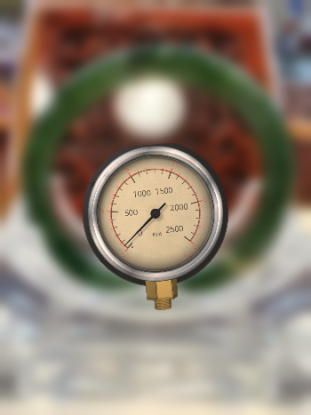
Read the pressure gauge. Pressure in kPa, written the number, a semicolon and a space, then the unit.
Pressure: 50; kPa
